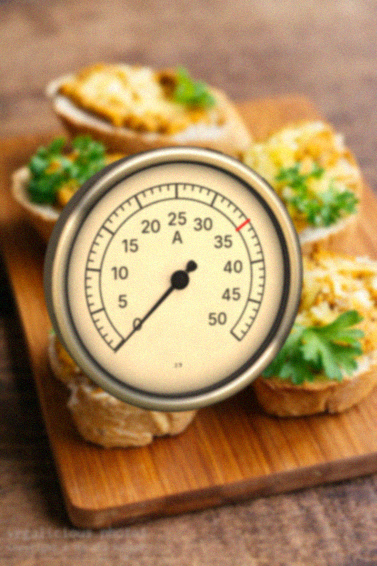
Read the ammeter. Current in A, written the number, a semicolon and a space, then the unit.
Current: 0; A
